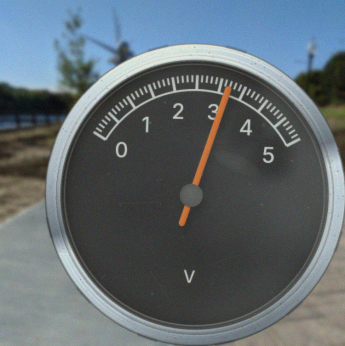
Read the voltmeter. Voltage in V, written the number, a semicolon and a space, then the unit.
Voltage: 3.2; V
